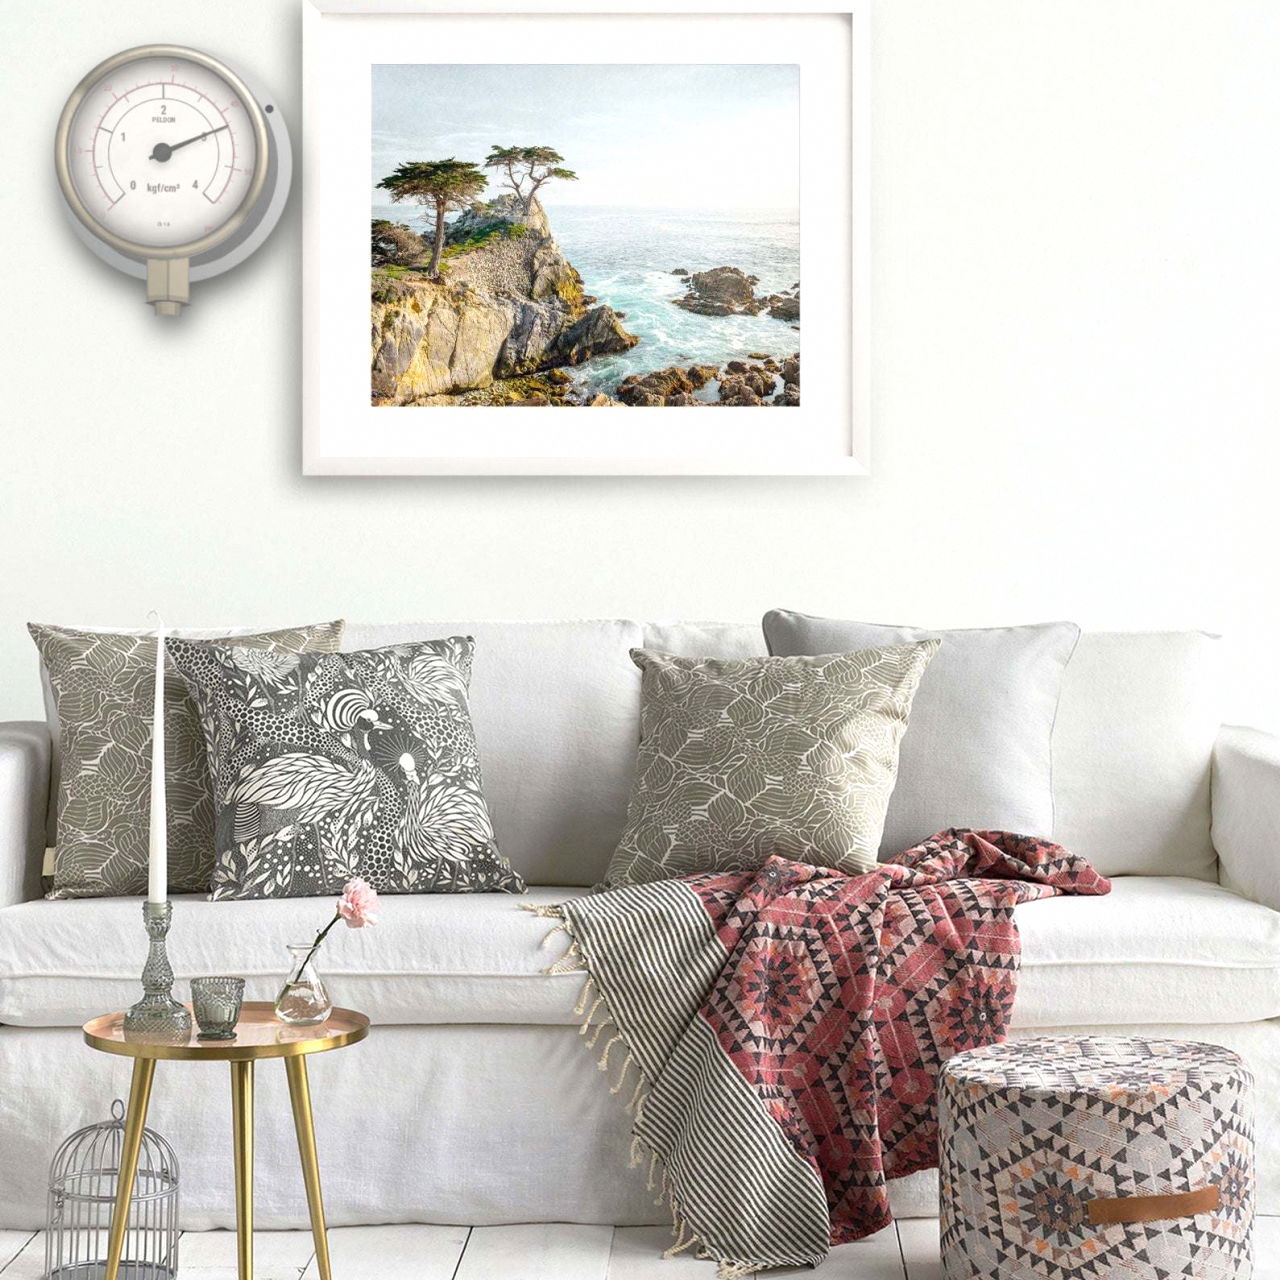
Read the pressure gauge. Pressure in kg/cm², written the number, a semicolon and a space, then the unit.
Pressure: 3; kg/cm²
